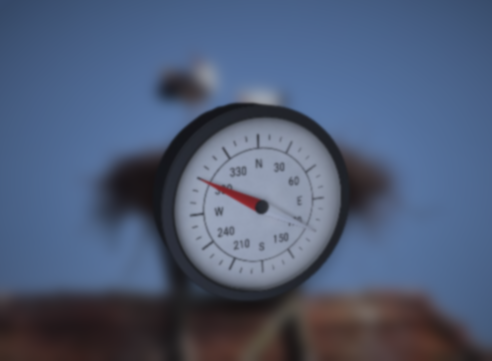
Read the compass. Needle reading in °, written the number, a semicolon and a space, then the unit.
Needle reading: 300; °
